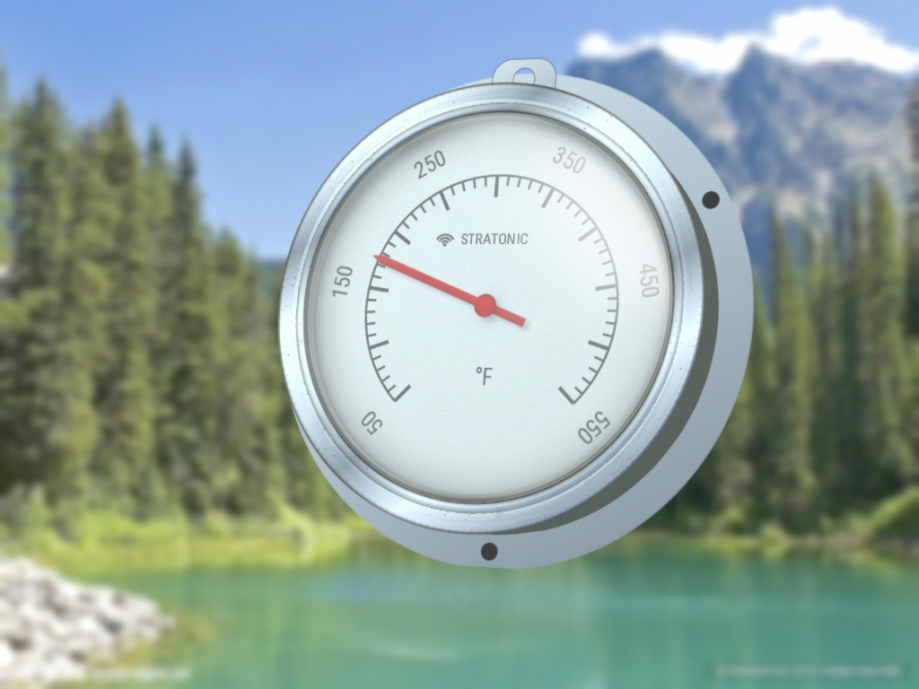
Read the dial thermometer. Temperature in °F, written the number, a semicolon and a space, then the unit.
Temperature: 175; °F
